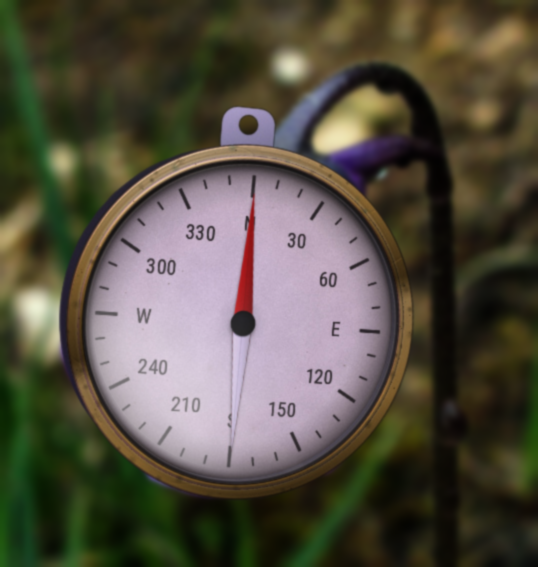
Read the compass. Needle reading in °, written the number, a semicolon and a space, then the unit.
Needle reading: 0; °
